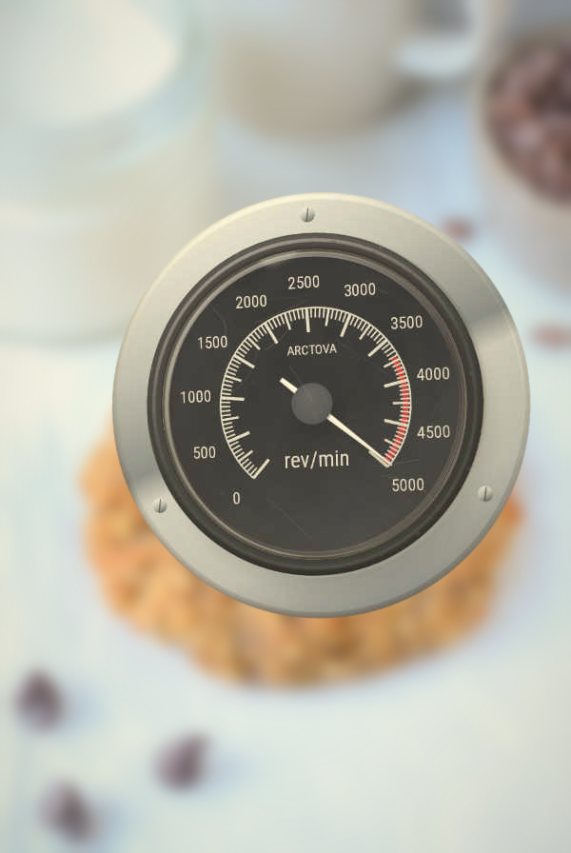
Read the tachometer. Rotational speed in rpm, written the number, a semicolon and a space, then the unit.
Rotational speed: 4950; rpm
